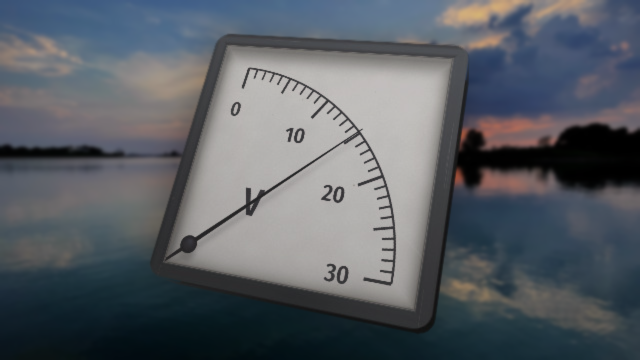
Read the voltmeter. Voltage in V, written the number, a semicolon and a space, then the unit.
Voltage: 15; V
